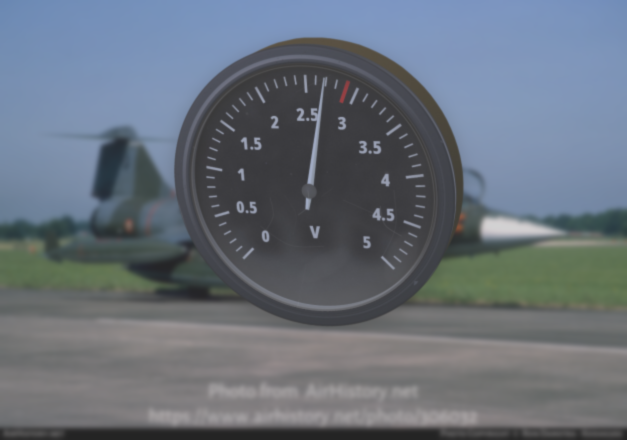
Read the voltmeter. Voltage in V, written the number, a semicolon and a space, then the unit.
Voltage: 2.7; V
